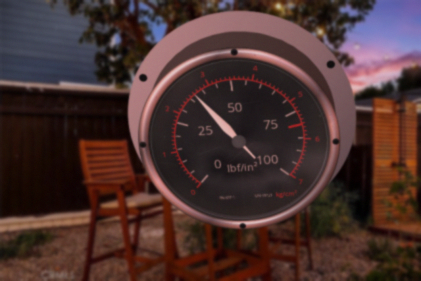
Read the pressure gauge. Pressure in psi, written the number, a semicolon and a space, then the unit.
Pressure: 37.5; psi
